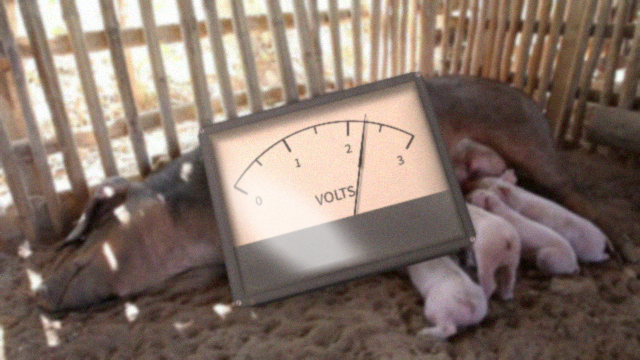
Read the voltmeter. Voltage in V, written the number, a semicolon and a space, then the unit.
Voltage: 2.25; V
